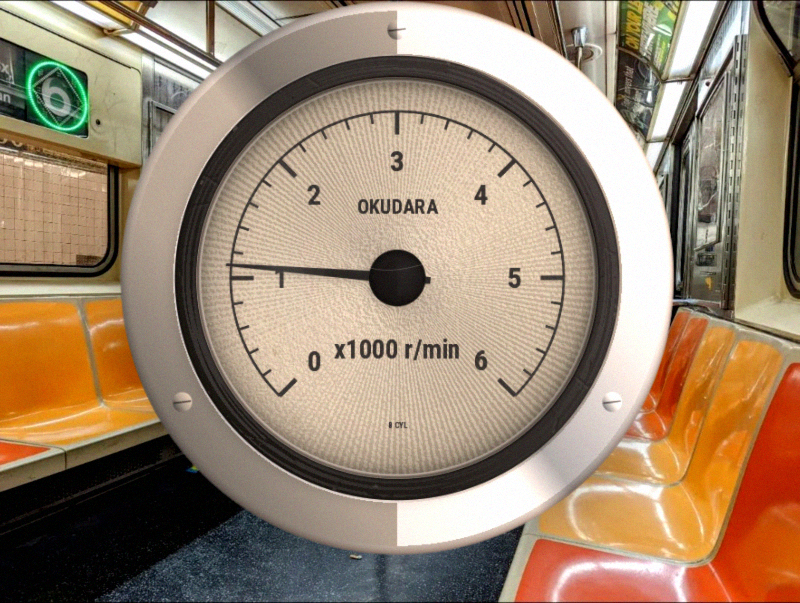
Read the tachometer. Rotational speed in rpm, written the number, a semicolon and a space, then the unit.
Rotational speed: 1100; rpm
